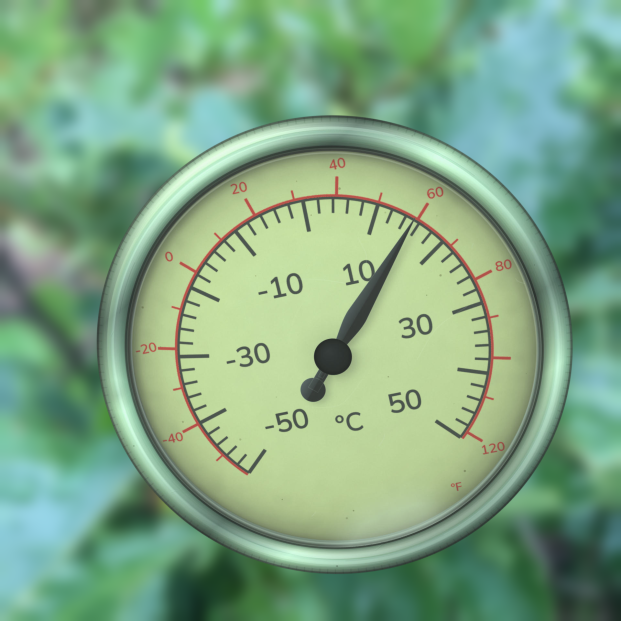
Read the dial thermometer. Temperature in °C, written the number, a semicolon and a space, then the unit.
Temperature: 15; °C
